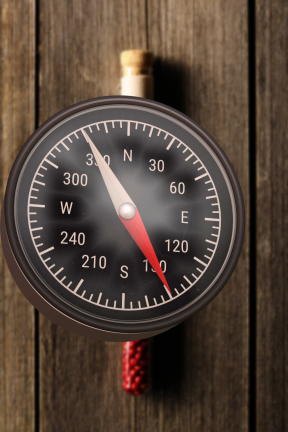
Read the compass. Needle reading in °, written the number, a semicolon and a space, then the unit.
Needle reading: 150; °
